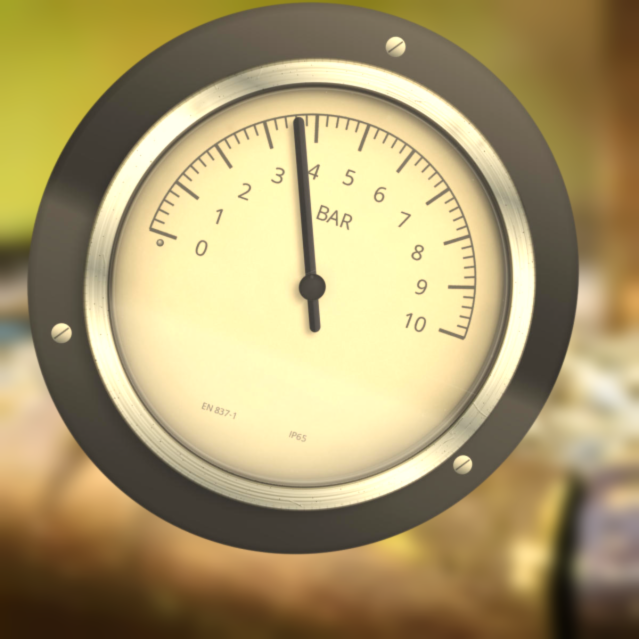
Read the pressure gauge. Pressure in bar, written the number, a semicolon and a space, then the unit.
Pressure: 3.6; bar
